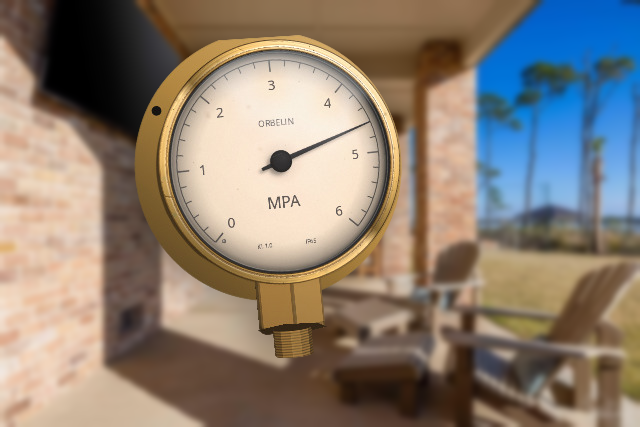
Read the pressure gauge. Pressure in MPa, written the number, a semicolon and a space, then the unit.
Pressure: 4.6; MPa
